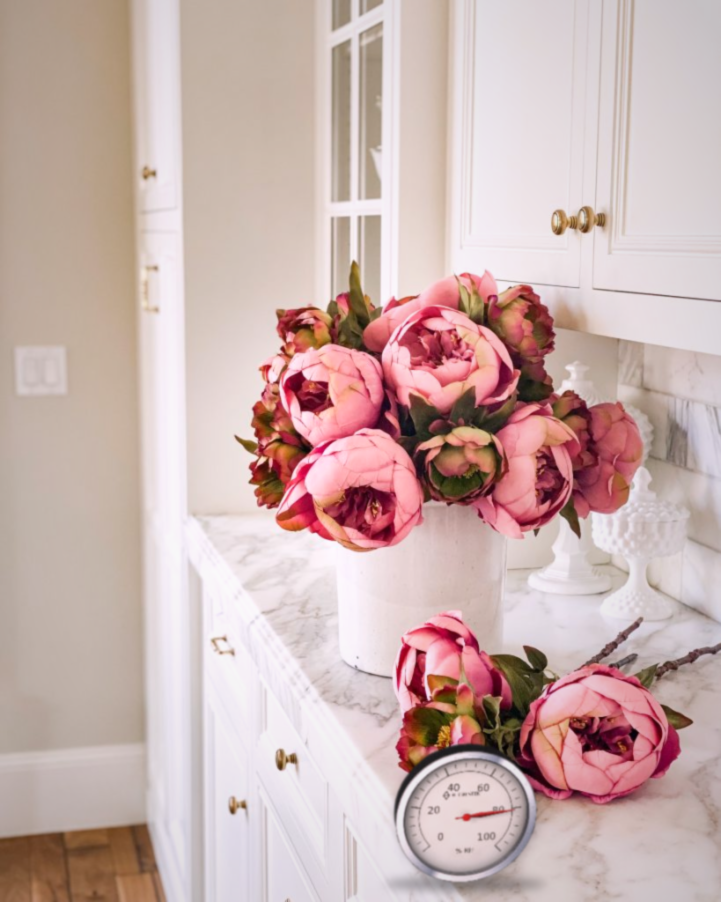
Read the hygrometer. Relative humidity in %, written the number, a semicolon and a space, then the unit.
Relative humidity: 80; %
